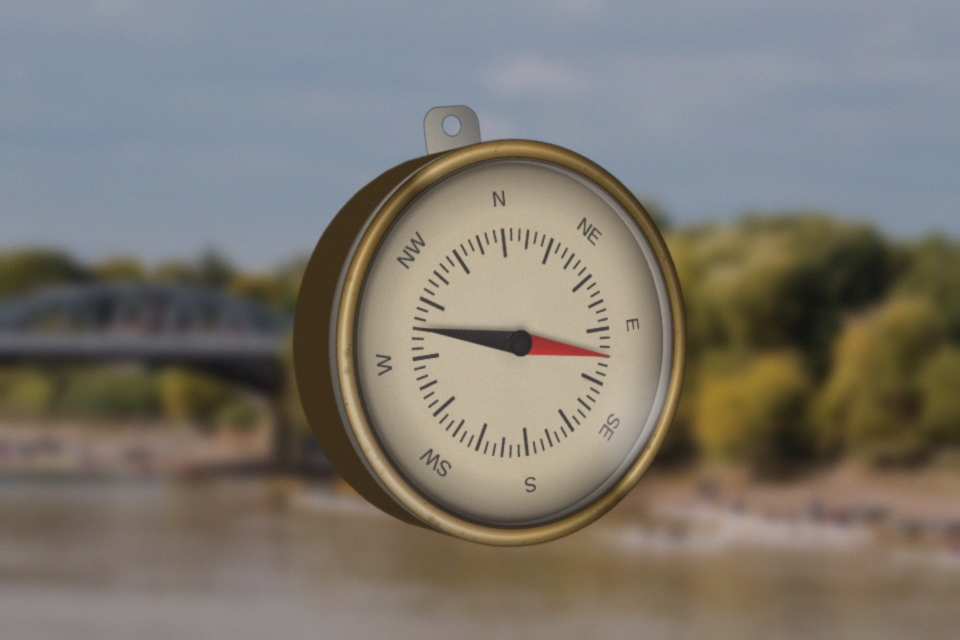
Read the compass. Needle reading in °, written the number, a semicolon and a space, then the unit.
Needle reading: 105; °
